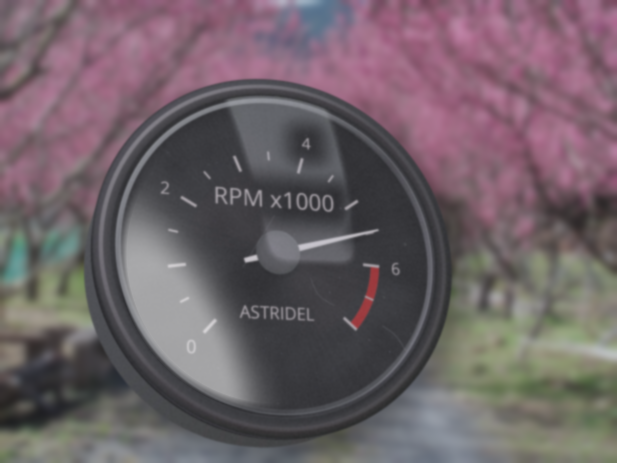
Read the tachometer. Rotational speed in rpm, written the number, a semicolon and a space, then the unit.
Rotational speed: 5500; rpm
